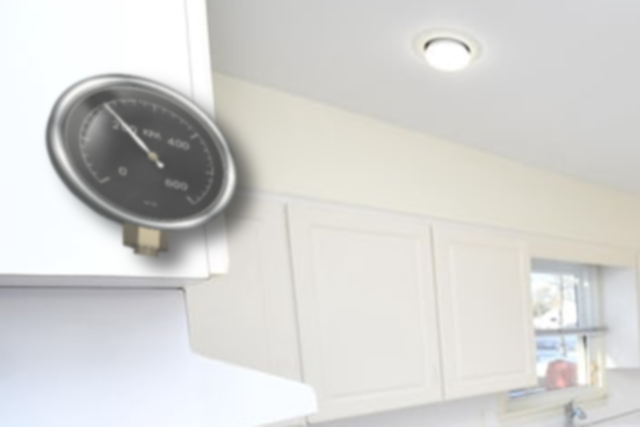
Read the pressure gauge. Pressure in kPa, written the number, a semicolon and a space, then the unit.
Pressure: 200; kPa
